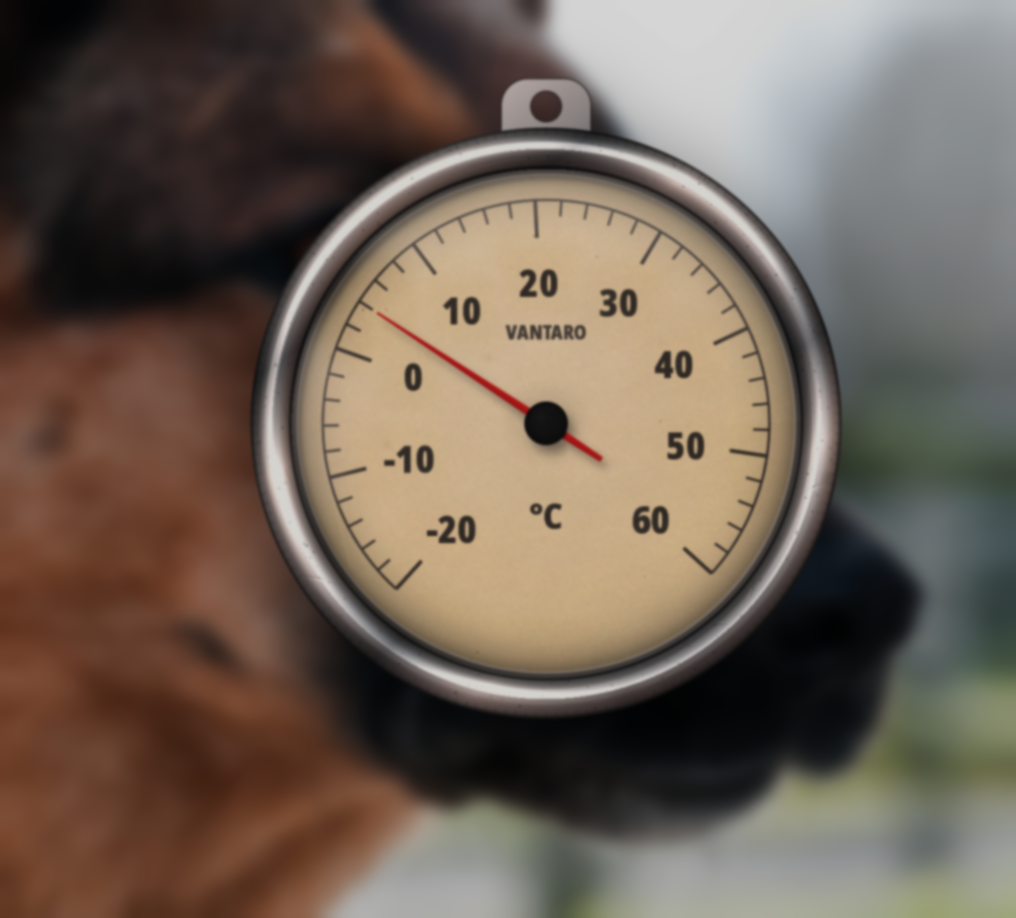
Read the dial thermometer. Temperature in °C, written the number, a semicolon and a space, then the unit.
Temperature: 4; °C
